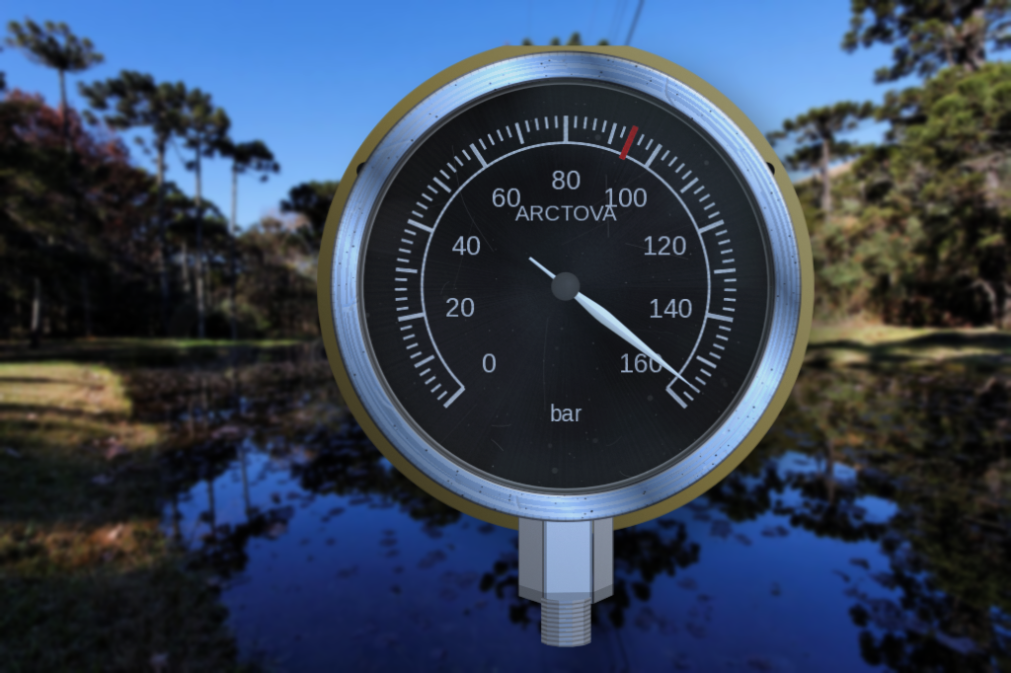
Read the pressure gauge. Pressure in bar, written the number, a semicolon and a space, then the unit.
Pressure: 156; bar
